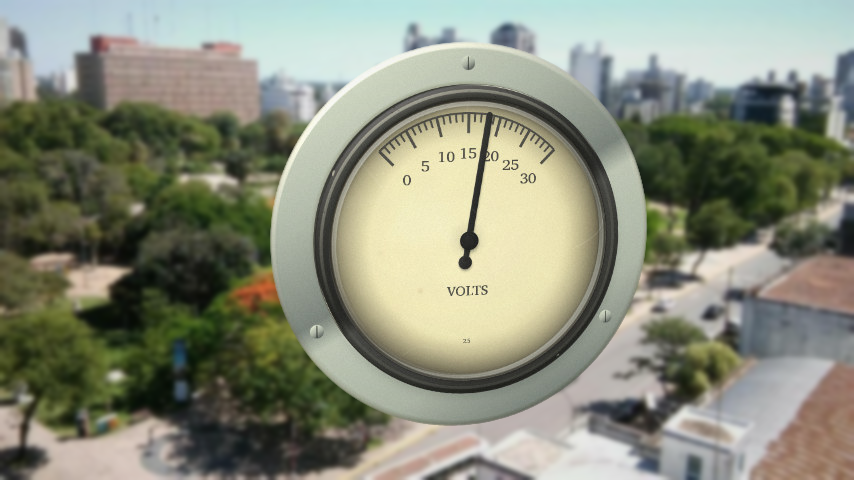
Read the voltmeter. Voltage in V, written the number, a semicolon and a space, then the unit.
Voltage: 18; V
